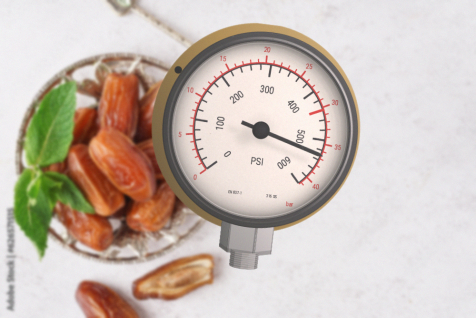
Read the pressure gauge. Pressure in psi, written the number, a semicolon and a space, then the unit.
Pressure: 530; psi
